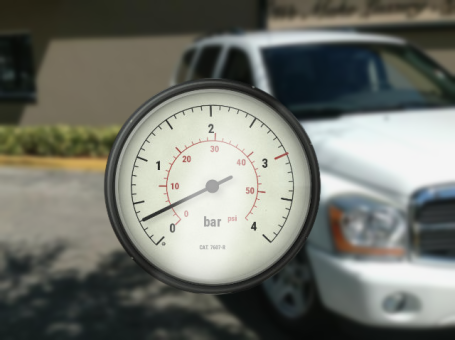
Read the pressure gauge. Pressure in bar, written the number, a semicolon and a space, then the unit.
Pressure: 0.3; bar
